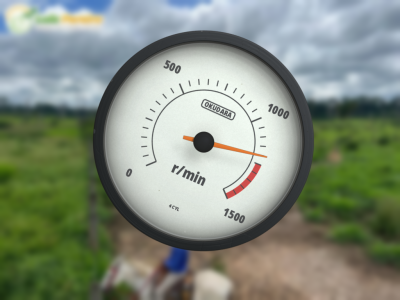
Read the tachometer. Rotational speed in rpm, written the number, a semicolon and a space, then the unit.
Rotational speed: 1200; rpm
